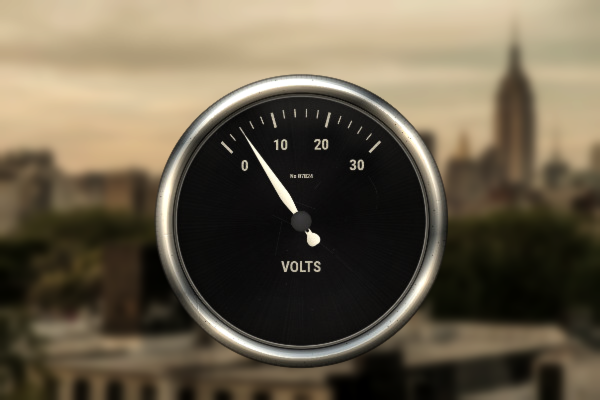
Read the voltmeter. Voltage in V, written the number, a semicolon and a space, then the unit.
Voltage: 4; V
